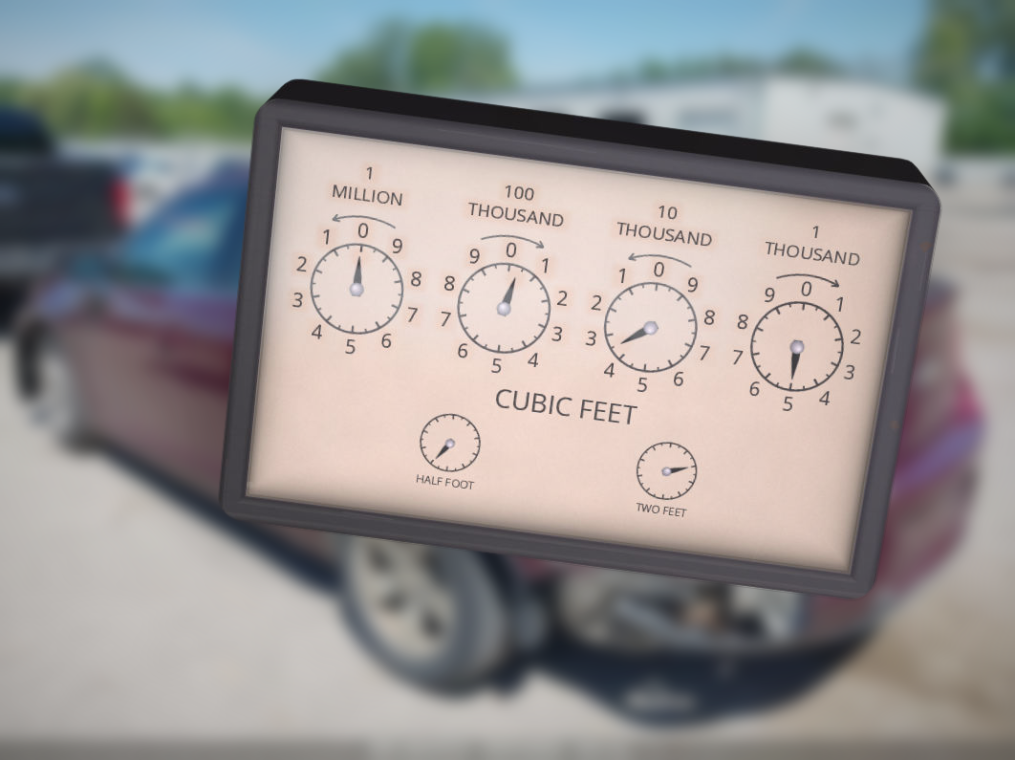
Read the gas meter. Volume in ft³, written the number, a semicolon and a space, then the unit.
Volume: 3500; ft³
